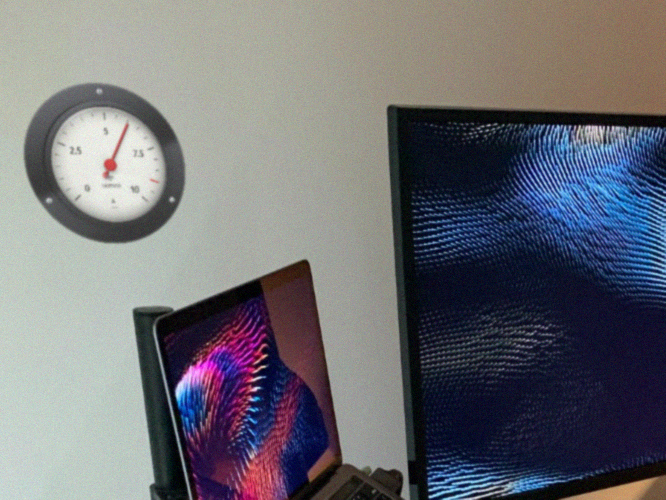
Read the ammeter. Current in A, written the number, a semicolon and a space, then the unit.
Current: 6; A
